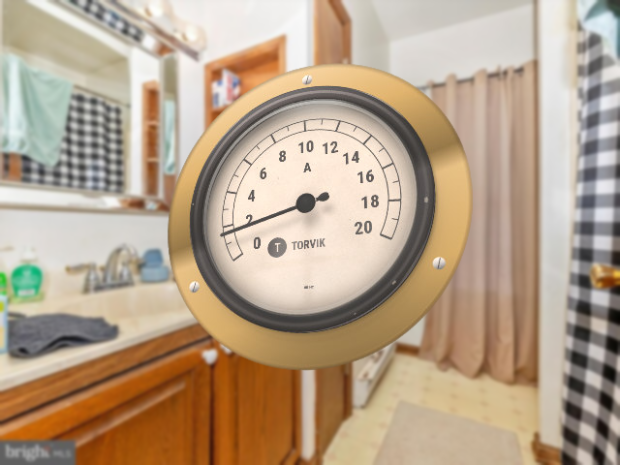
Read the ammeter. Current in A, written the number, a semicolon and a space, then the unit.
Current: 1.5; A
